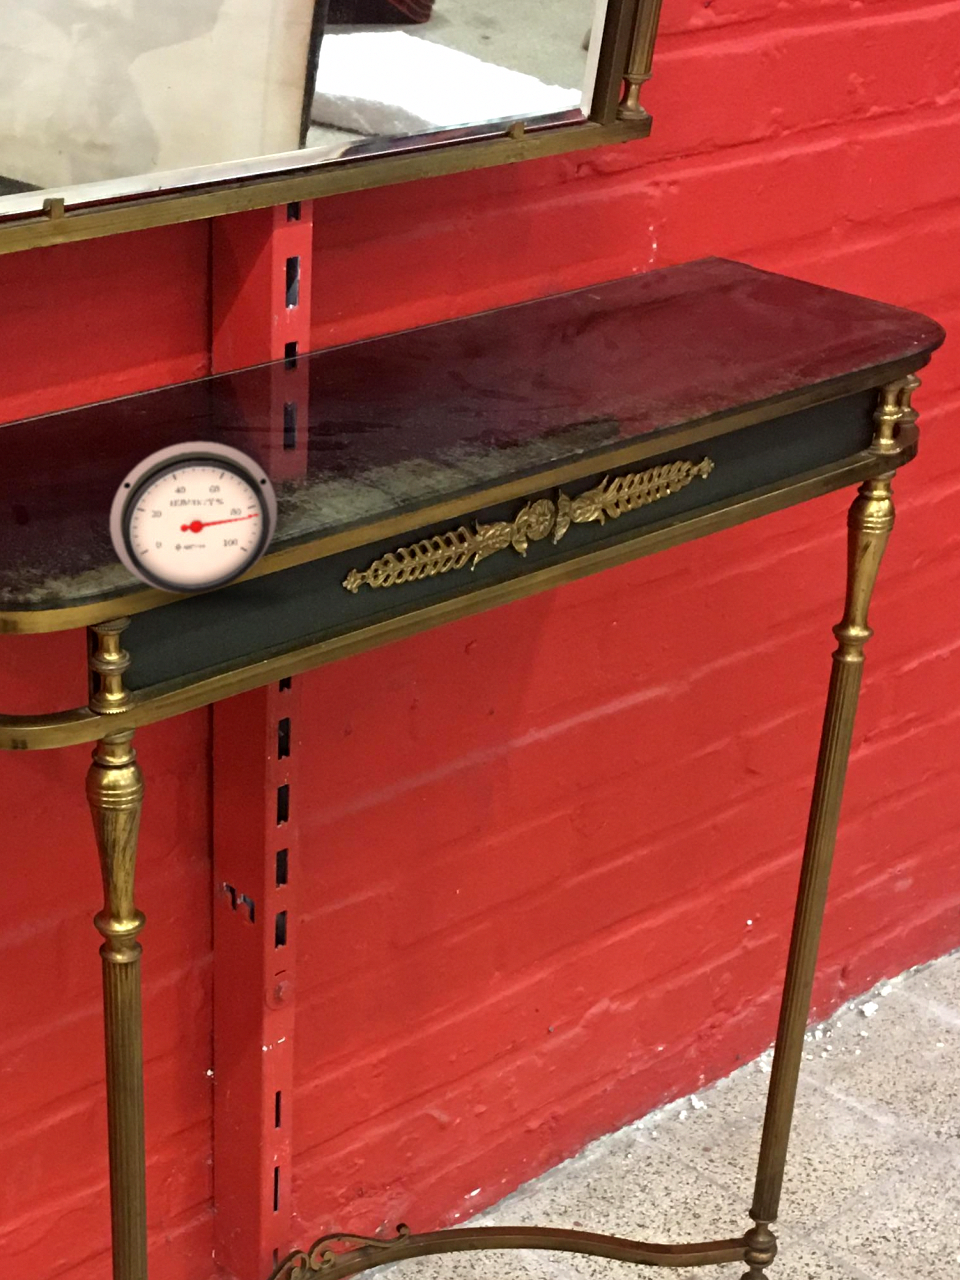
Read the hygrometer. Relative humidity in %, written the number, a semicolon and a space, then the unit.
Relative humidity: 84; %
